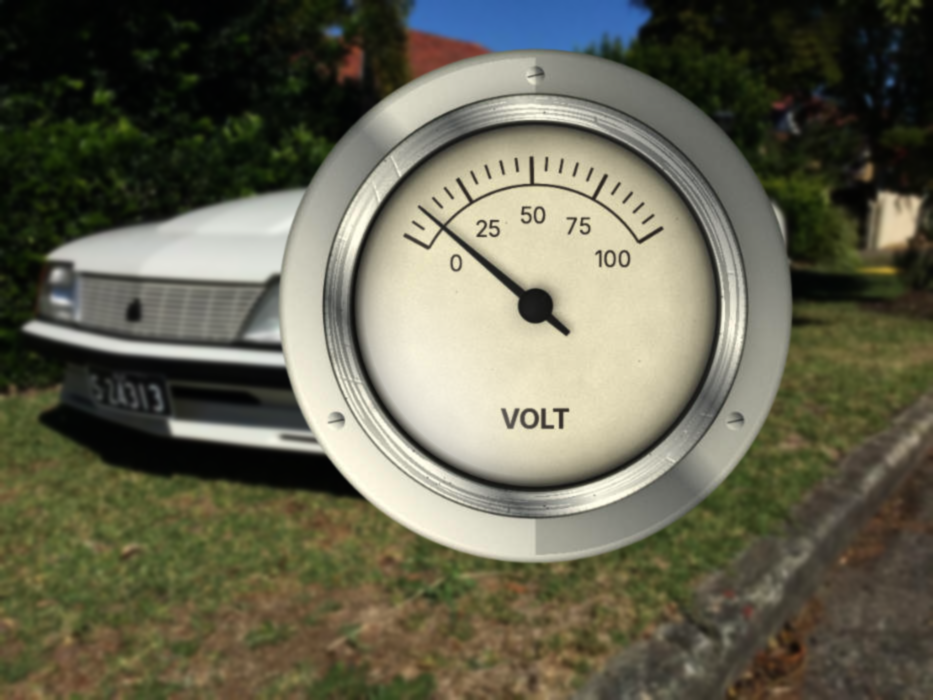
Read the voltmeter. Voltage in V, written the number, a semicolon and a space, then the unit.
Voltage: 10; V
